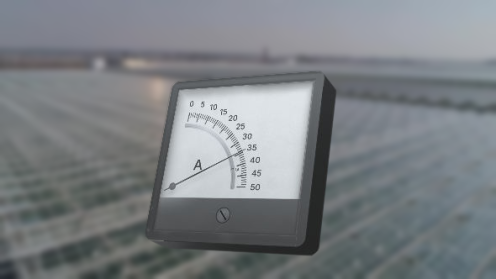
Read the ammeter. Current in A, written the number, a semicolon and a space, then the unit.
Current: 35; A
